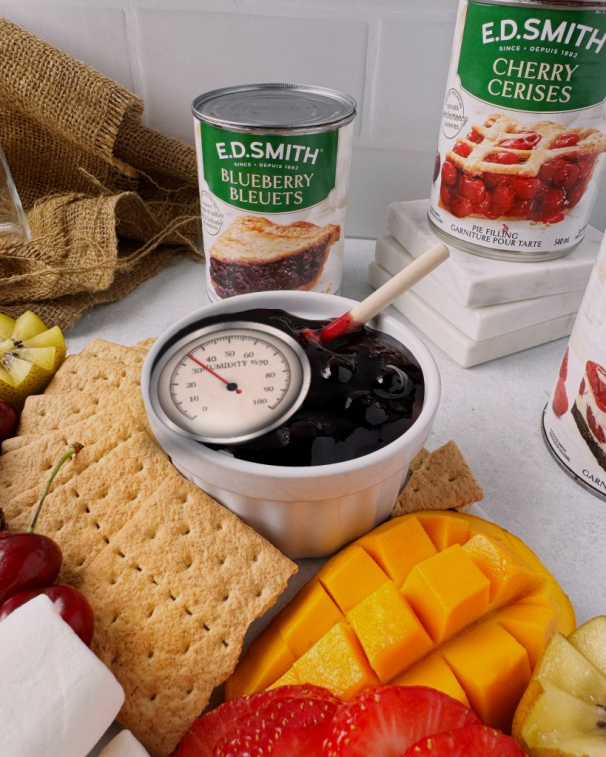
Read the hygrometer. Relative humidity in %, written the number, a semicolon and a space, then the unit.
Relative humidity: 35; %
